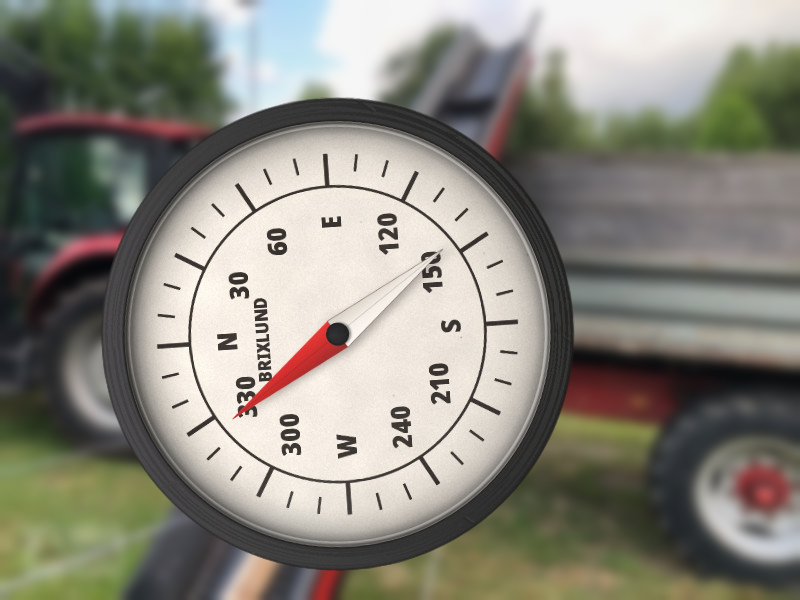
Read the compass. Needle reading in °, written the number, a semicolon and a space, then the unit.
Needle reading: 325; °
